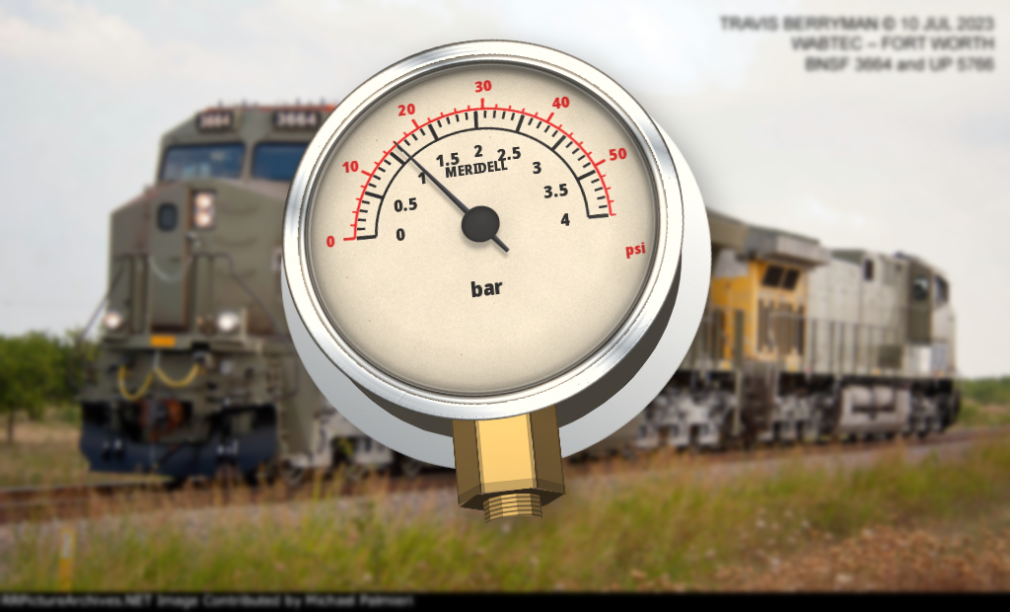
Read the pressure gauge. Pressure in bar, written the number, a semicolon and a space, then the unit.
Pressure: 1.1; bar
